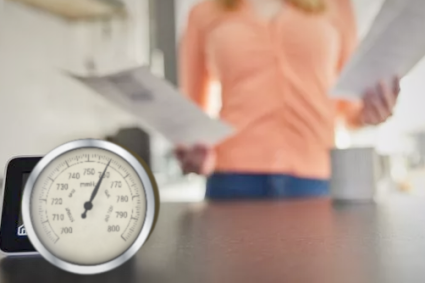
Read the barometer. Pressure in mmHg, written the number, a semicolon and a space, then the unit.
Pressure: 760; mmHg
